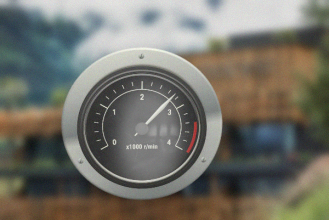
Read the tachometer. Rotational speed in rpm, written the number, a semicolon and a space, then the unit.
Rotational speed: 2700; rpm
